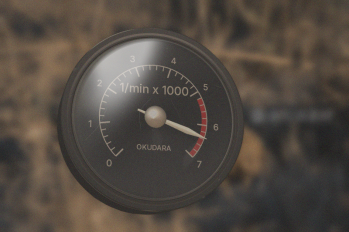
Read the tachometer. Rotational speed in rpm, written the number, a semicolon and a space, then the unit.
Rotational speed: 6400; rpm
